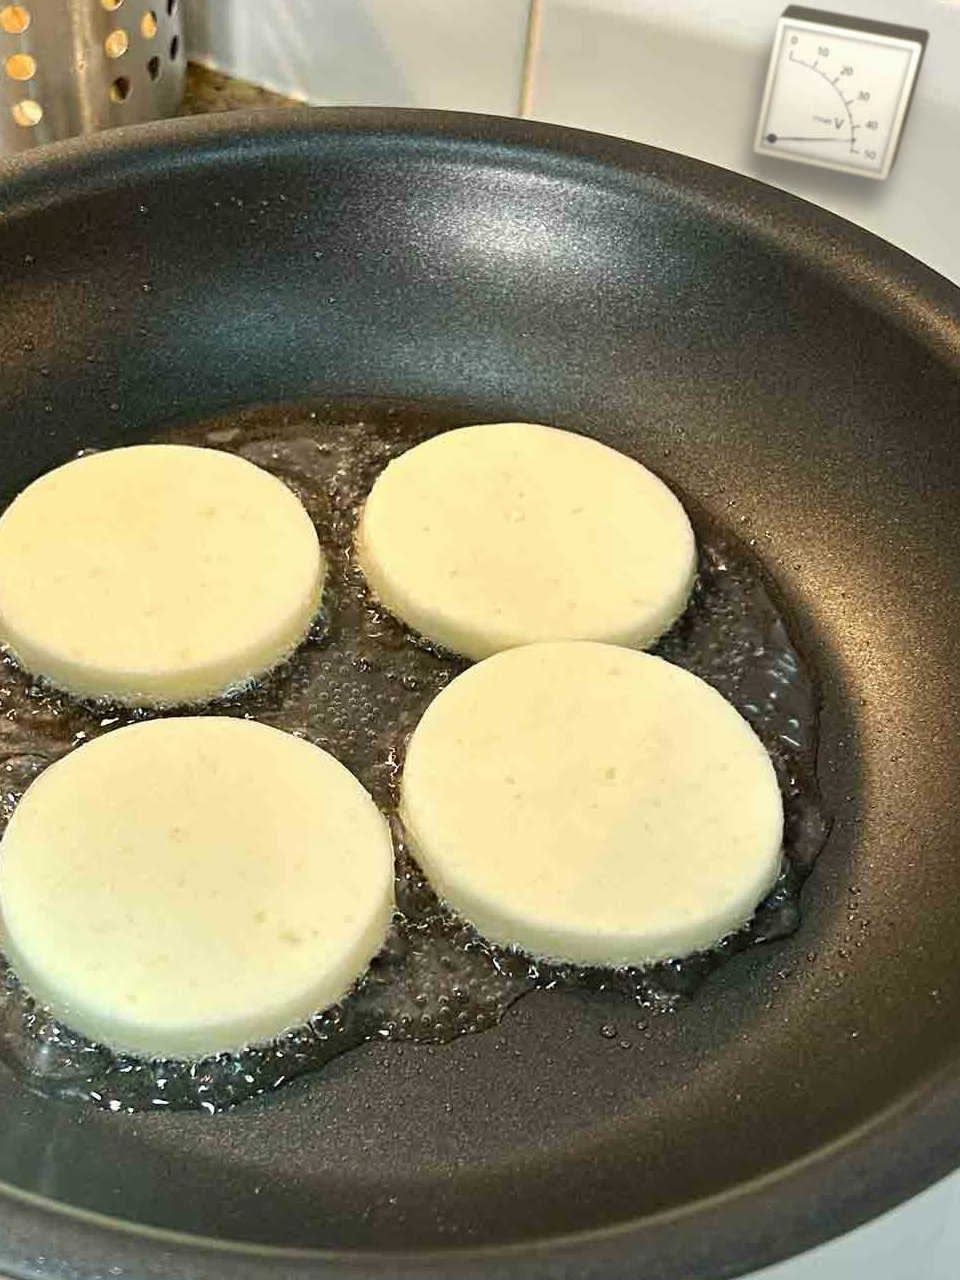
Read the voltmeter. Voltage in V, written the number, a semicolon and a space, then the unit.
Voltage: 45; V
